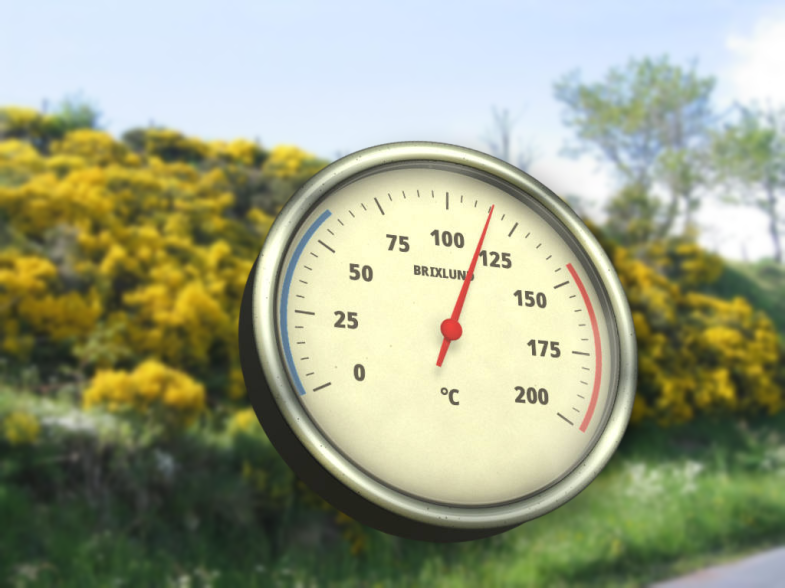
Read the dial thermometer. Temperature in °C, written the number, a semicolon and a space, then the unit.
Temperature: 115; °C
